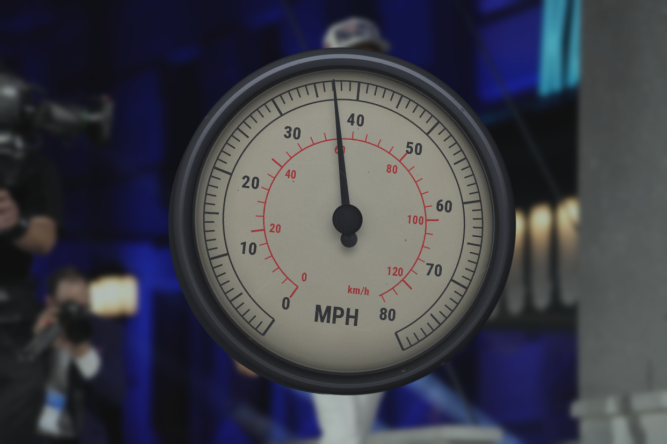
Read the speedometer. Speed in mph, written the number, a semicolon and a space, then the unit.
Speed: 37; mph
